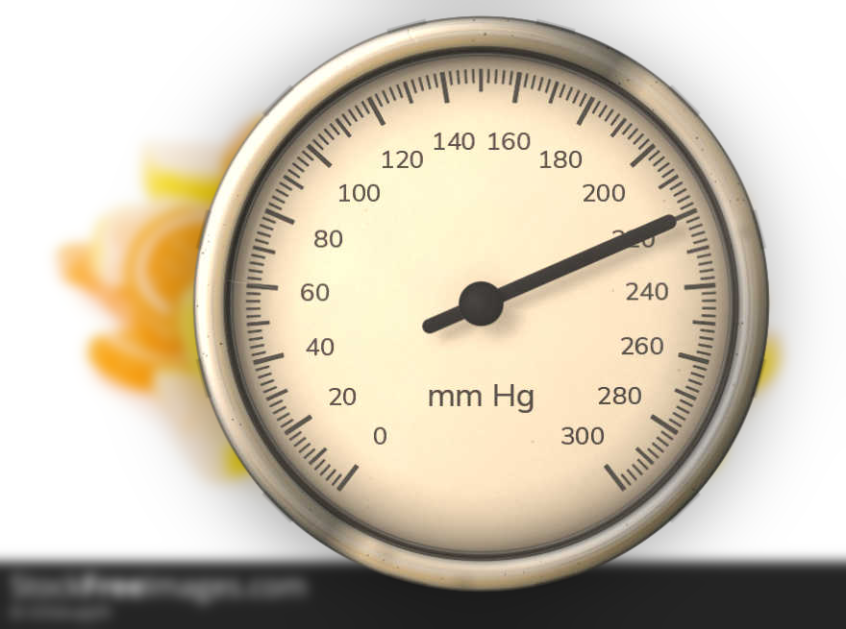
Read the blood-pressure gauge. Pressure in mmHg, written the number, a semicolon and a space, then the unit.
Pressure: 220; mmHg
